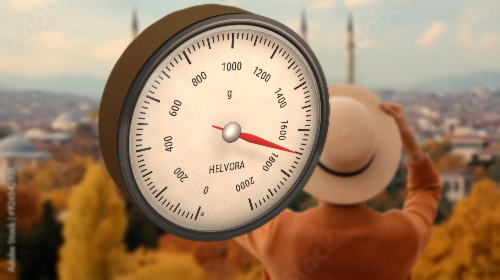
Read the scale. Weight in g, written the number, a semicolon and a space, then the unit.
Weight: 1700; g
